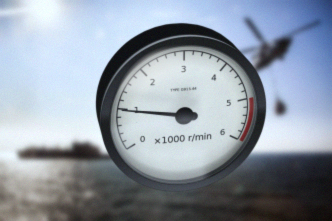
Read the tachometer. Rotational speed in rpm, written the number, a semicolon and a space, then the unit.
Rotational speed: 1000; rpm
